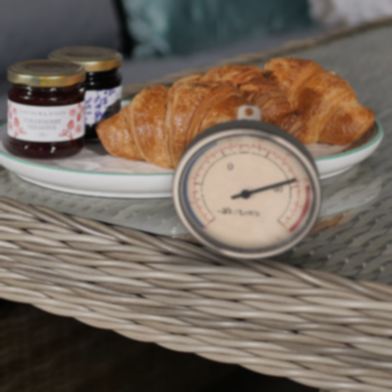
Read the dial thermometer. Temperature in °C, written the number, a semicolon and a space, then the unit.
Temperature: 36; °C
